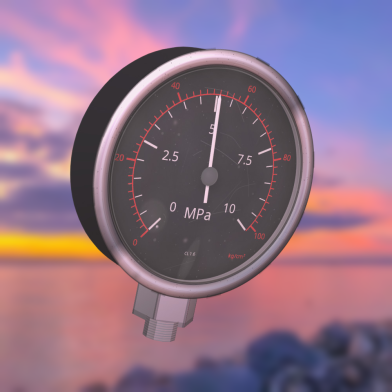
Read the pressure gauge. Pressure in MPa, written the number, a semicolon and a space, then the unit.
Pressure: 5; MPa
